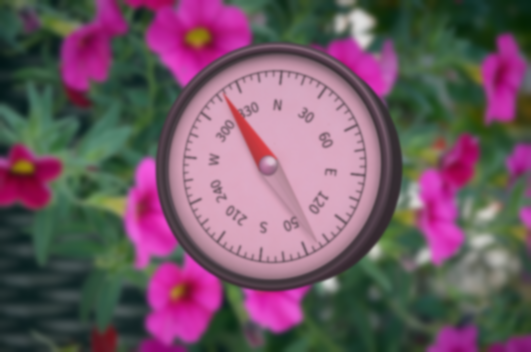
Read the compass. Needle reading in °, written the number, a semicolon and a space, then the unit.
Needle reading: 320; °
